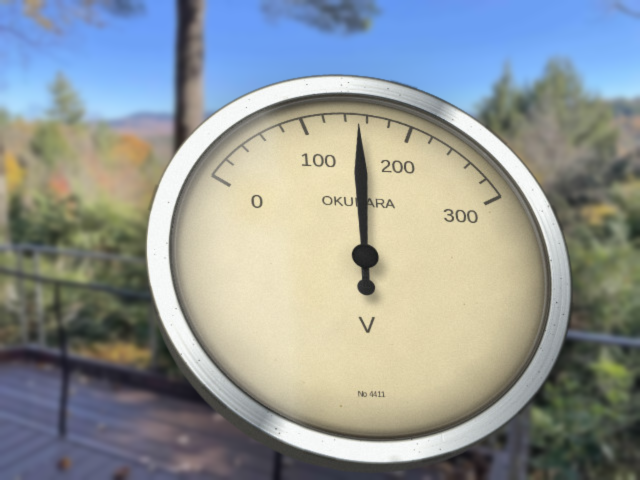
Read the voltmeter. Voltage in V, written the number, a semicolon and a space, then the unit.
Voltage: 150; V
